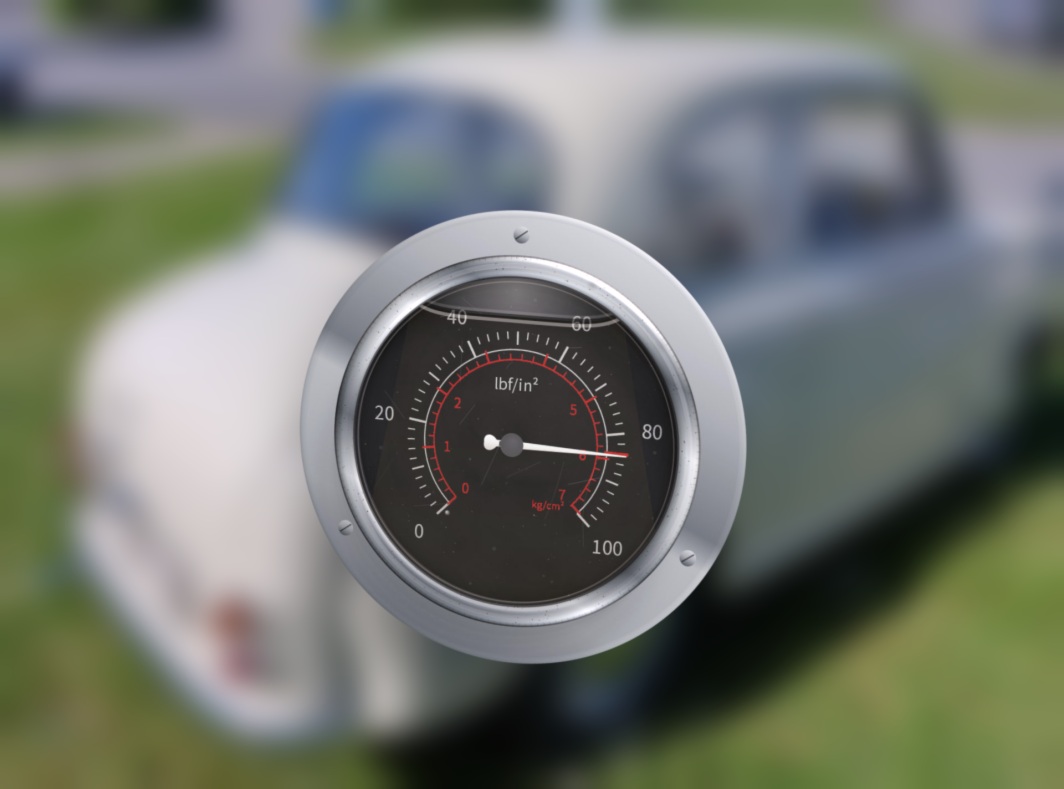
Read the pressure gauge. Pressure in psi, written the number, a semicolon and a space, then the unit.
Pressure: 84; psi
